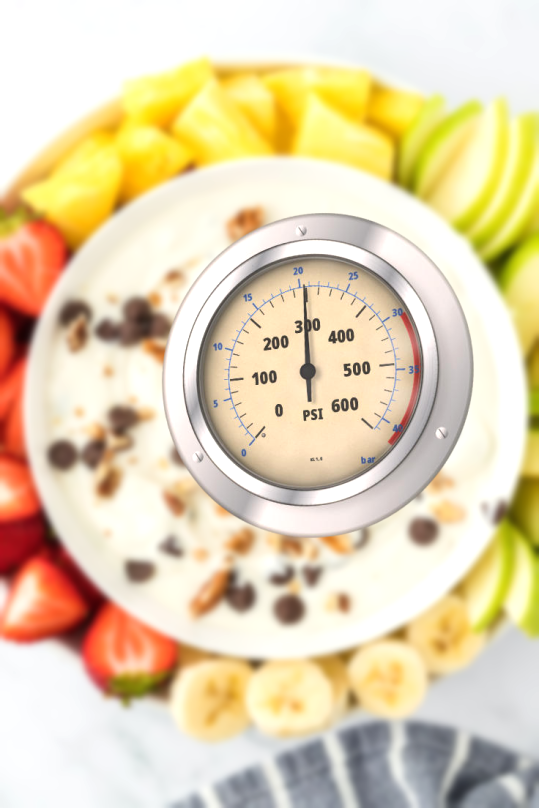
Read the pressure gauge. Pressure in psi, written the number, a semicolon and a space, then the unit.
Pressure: 300; psi
